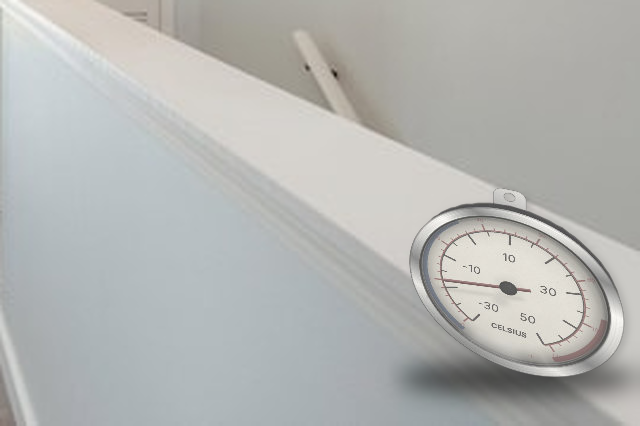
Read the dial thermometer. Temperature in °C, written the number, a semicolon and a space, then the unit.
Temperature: -17.5; °C
